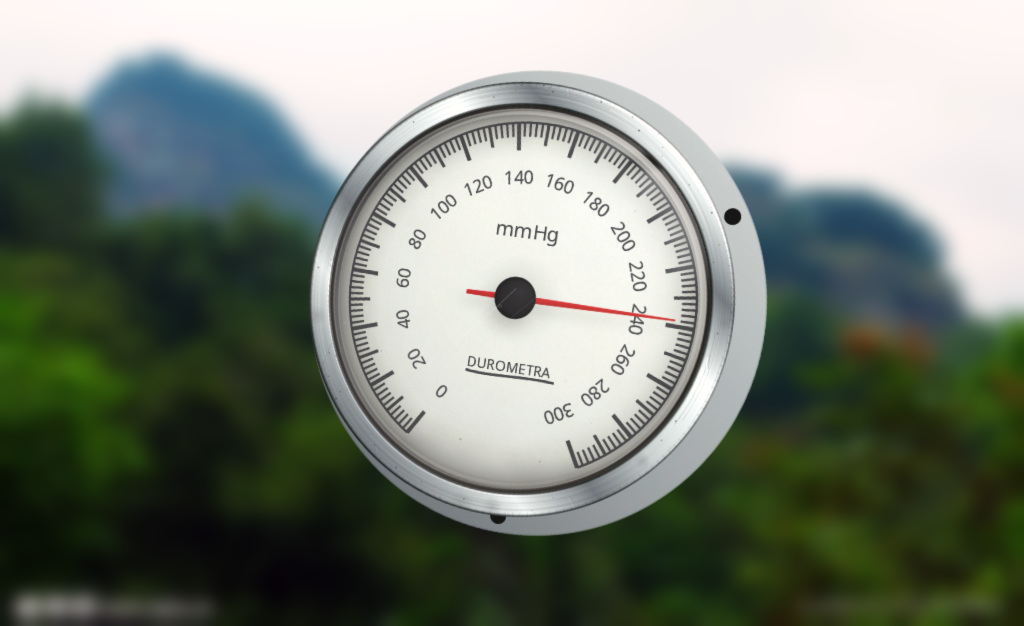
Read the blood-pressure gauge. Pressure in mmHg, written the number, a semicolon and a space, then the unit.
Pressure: 238; mmHg
